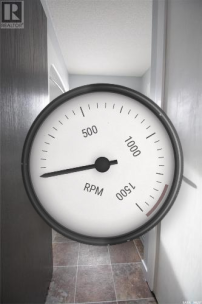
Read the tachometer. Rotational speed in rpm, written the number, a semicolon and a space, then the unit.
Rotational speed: 0; rpm
